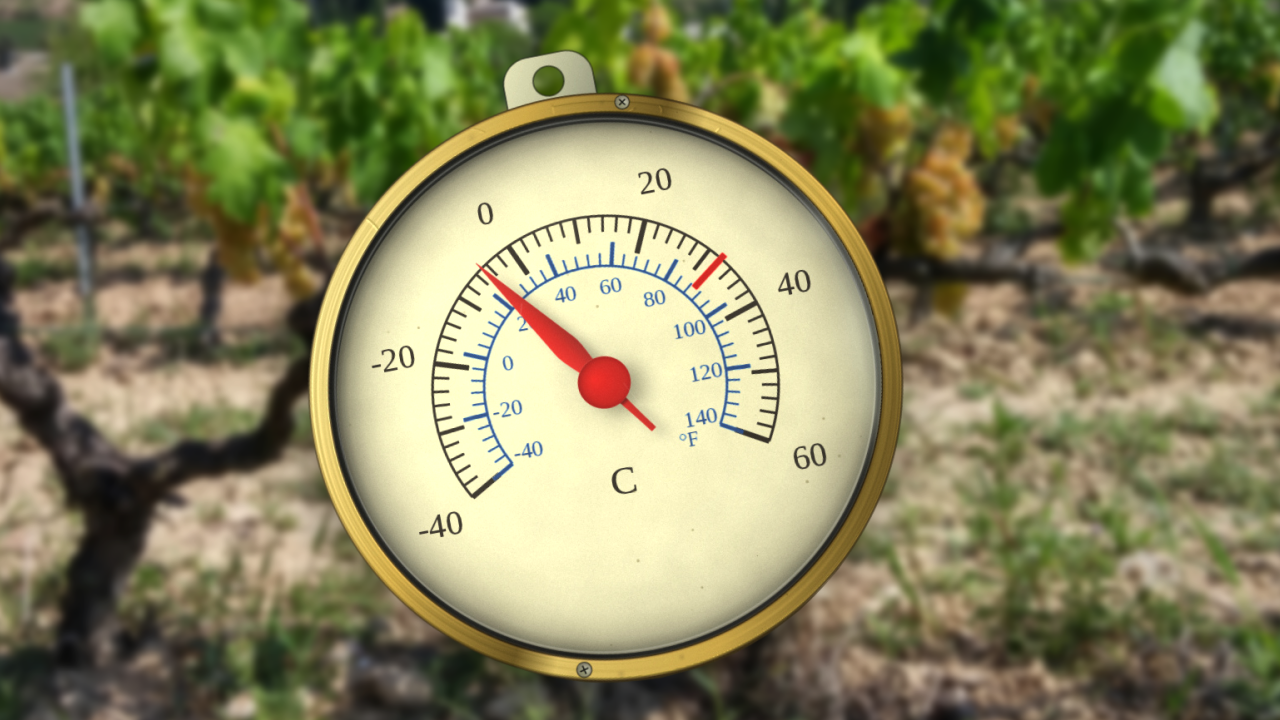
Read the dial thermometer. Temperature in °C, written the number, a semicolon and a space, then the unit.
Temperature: -5; °C
